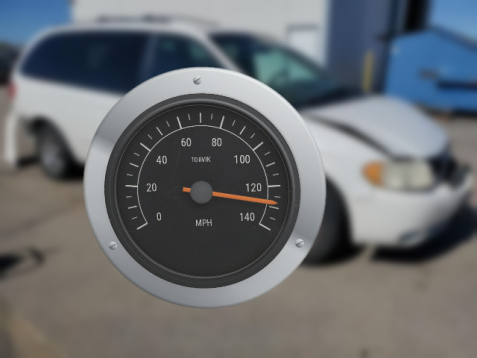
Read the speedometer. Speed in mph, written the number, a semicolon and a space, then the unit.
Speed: 127.5; mph
